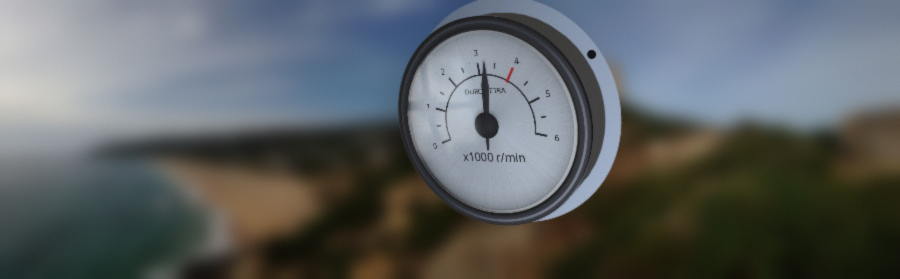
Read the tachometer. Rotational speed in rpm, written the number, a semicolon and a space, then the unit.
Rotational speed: 3250; rpm
